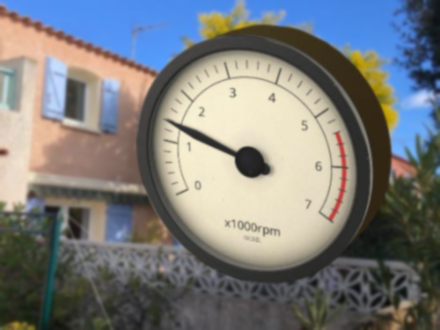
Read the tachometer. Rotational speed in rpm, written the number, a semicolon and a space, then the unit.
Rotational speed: 1400; rpm
